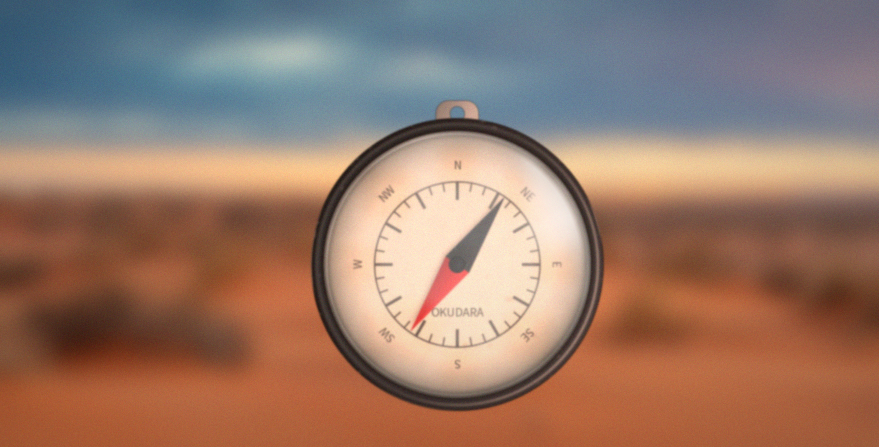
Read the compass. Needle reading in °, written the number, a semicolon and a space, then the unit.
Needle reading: 215; °
